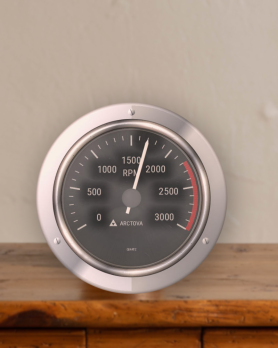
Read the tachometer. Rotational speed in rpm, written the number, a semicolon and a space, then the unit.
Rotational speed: 1700; rpm
